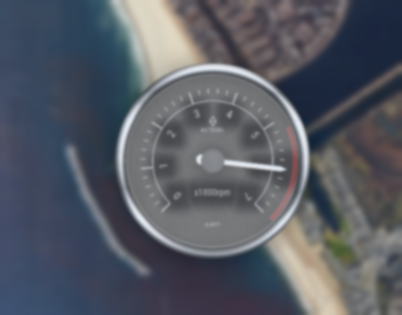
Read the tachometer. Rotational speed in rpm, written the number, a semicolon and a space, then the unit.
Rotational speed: 6000; rpm
